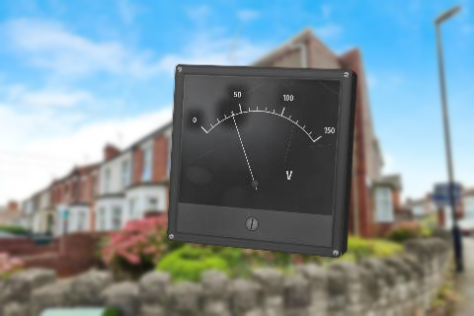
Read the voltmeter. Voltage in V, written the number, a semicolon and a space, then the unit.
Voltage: 40; V
